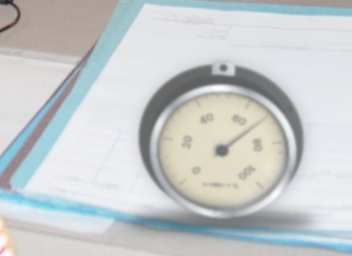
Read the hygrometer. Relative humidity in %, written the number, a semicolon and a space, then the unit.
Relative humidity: 68; %
